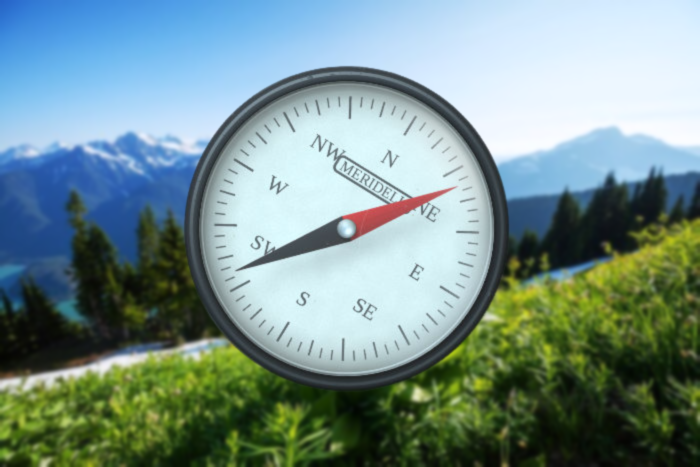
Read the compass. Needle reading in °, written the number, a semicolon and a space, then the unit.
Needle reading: 37.5; °
